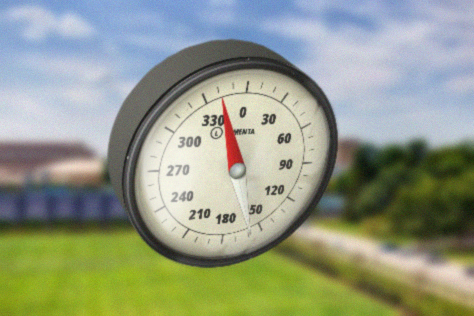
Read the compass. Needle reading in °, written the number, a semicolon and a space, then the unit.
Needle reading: 340; °
